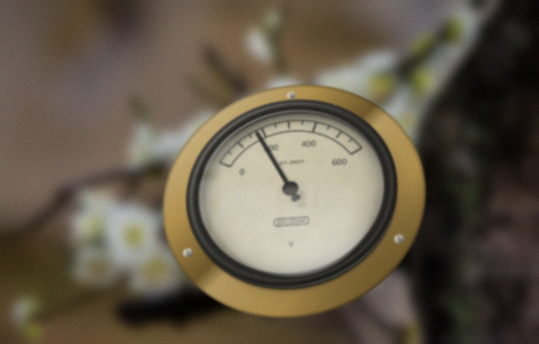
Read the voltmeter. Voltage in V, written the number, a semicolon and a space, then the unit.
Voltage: 175; V
